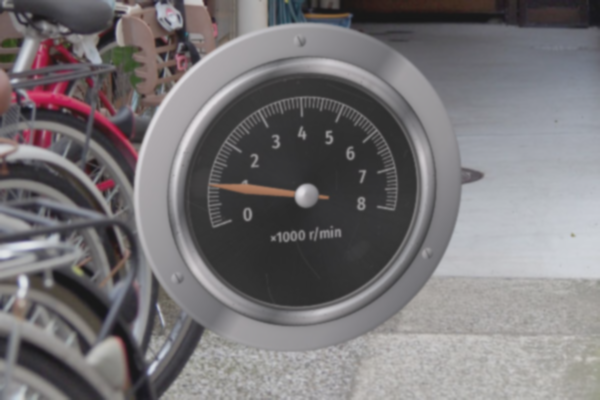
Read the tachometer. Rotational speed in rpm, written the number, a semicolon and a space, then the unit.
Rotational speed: 1000; rpm
